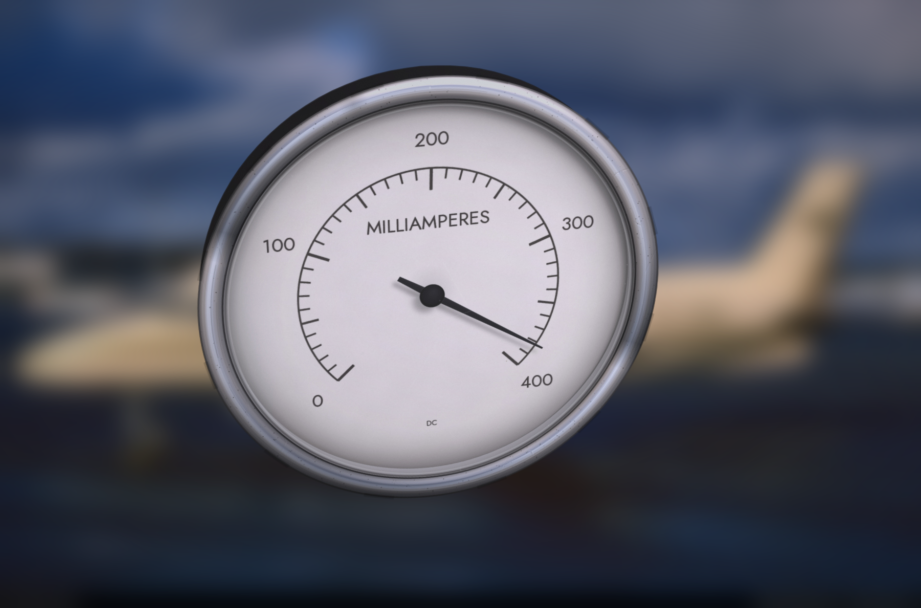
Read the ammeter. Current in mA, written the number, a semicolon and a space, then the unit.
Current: 380; mA
